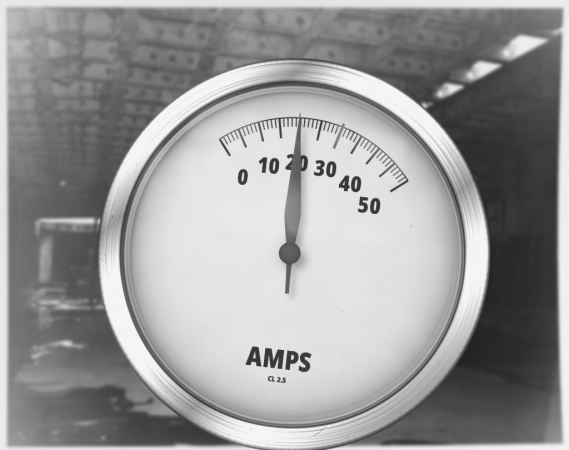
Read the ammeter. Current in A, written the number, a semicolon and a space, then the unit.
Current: 20; A
